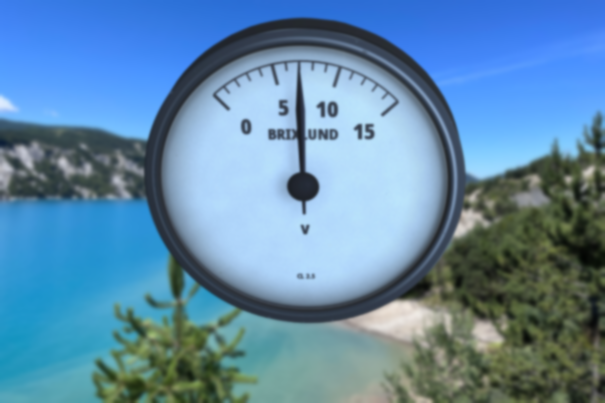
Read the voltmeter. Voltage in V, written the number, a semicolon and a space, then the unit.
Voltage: 7; V
